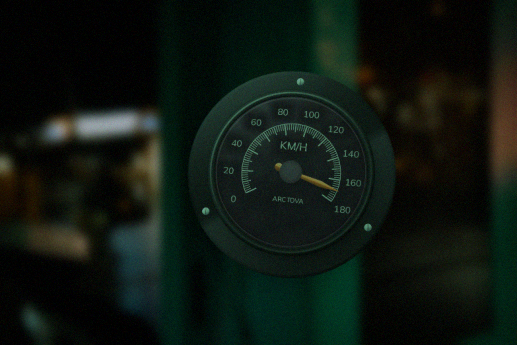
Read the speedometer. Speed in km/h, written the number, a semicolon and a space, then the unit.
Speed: 170; km/h
